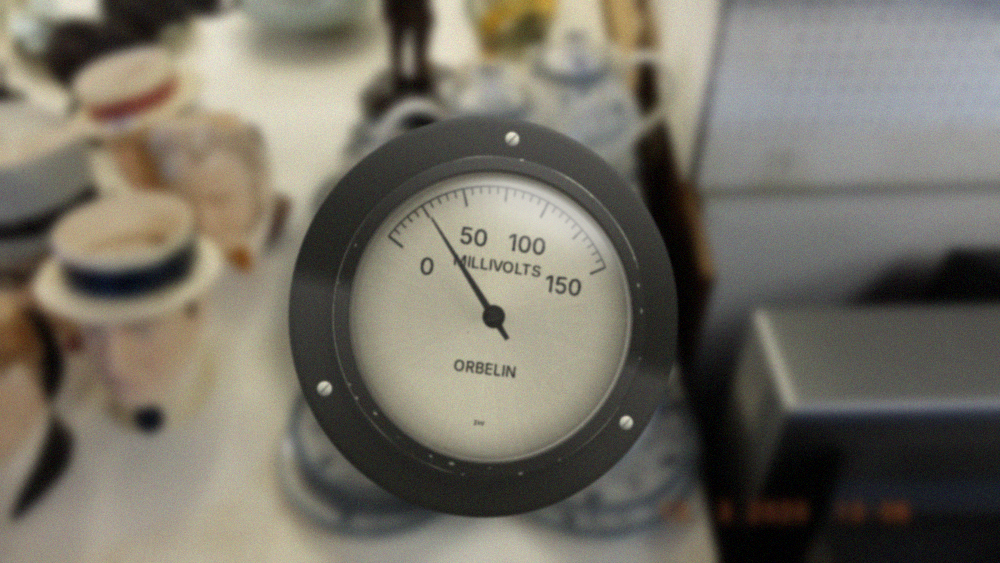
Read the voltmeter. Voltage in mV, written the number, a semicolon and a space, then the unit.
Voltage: 25; mV
